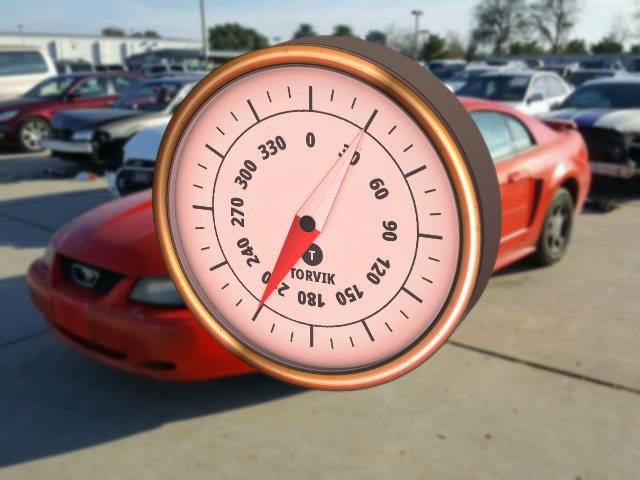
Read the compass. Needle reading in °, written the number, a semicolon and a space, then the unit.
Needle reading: 210; °
